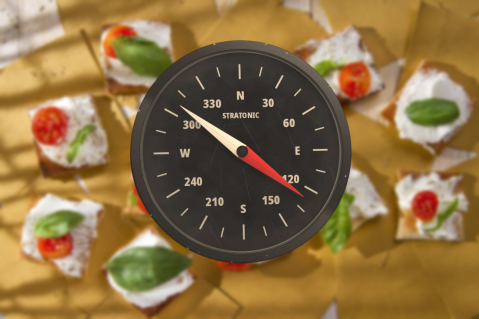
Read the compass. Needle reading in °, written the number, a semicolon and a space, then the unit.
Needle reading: 127.5; °
